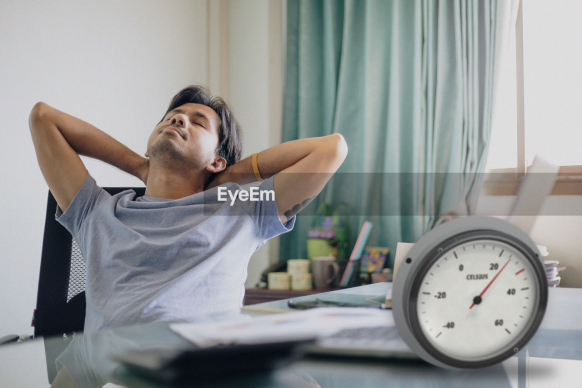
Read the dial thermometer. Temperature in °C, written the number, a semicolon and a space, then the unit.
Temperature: 24; °C
